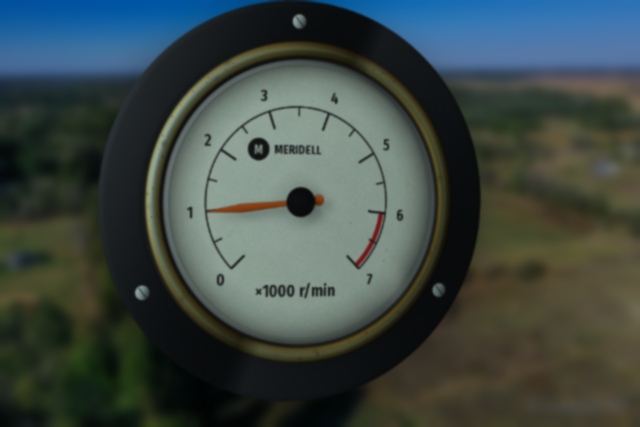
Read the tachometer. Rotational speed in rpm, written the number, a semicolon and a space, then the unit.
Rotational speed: 1000; rpm
